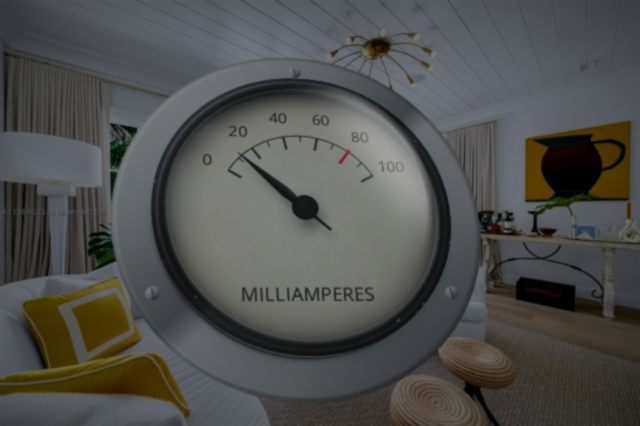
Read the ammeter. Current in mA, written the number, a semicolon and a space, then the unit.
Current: 10; mA
